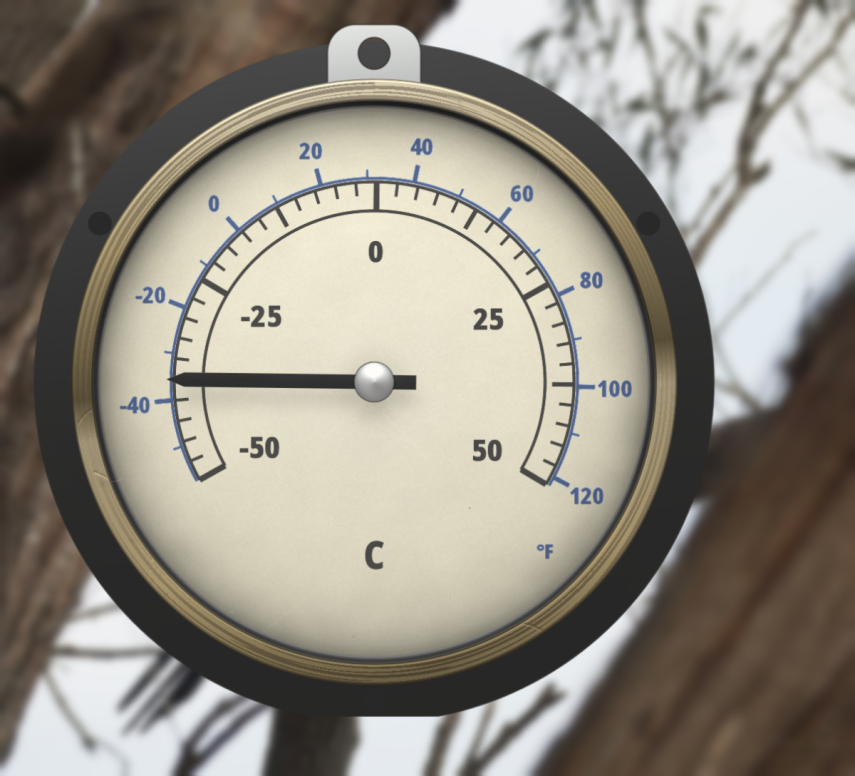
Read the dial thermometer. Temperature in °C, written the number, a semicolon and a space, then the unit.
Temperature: -37.5; °C
